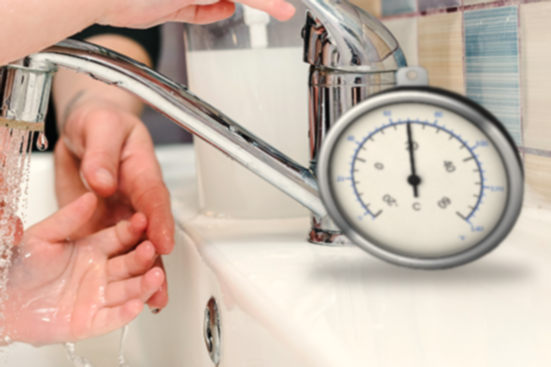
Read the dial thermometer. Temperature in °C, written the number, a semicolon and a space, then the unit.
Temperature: 20; °C
